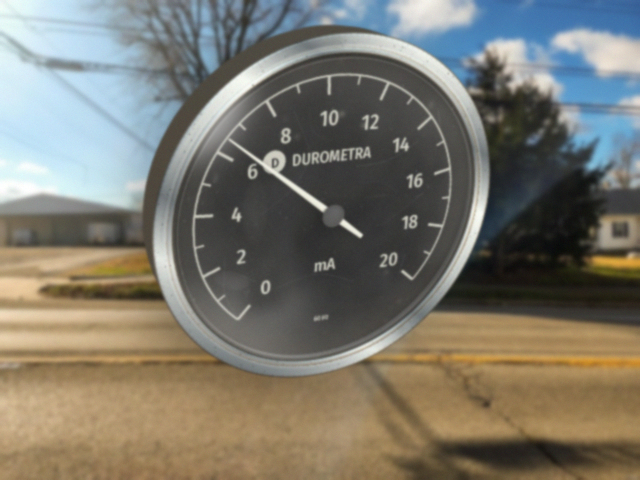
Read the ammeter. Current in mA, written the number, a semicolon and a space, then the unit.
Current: 6.5; mA
